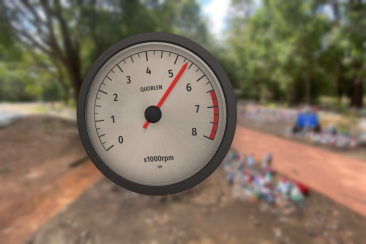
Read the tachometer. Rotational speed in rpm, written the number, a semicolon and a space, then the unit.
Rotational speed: 5375; rpm
